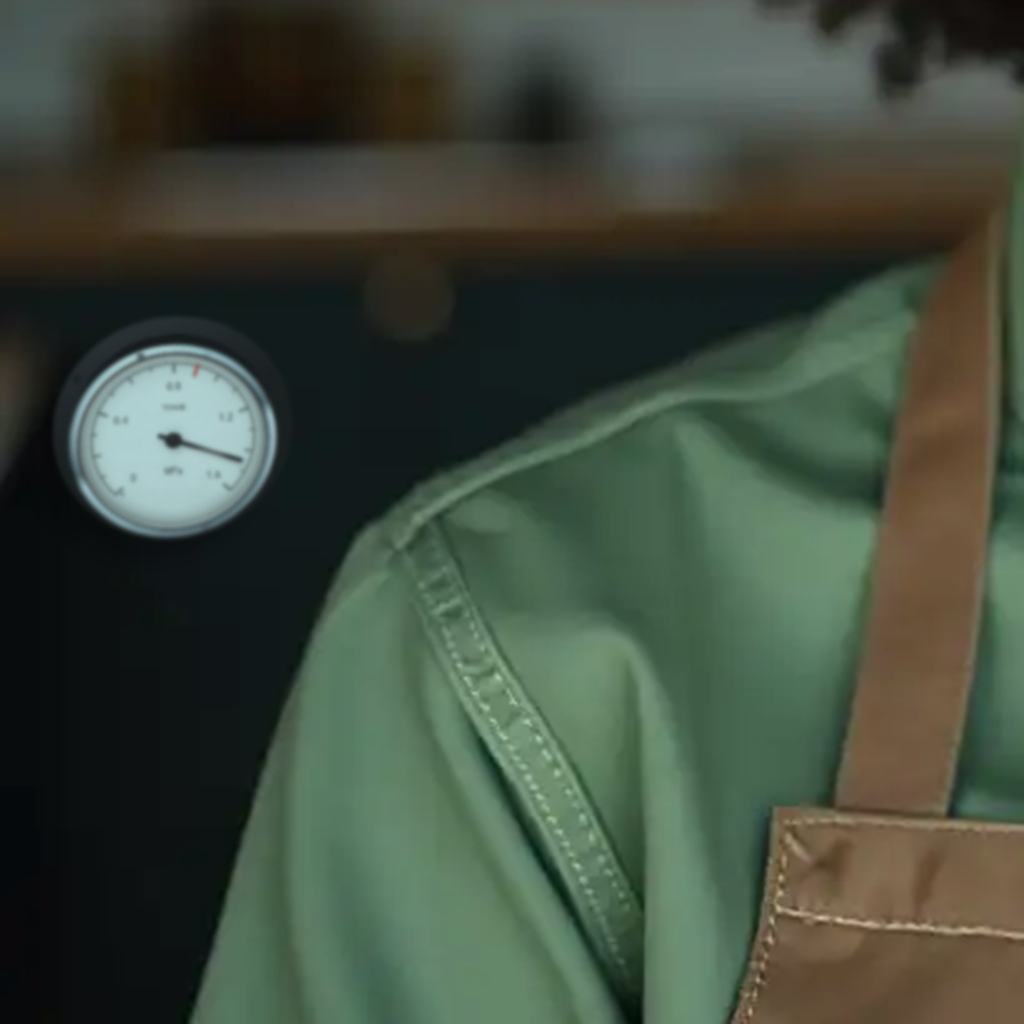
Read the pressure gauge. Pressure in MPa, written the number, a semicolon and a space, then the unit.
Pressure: 1.45; MPa
